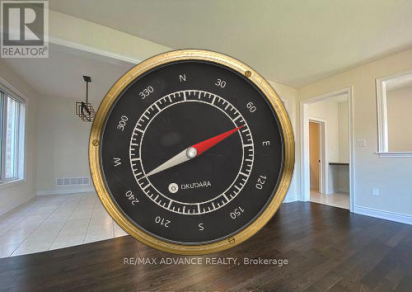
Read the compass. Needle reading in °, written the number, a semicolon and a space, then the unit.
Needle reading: 70; °
